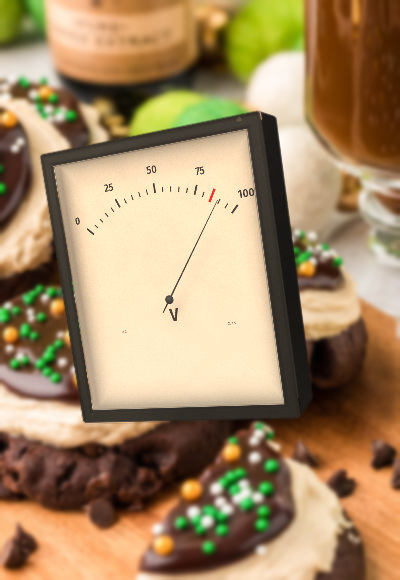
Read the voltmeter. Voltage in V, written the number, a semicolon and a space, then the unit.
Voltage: 90; V
